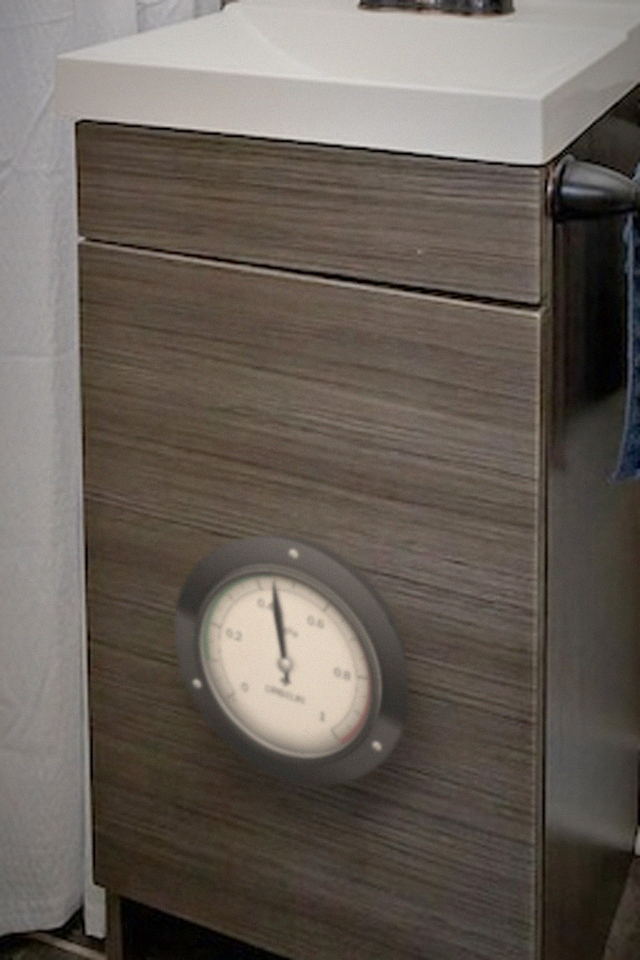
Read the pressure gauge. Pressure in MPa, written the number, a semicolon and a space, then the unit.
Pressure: 0.45; MPa
